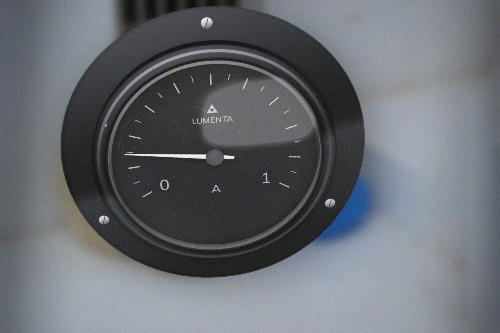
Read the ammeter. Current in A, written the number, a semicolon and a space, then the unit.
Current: 0.15; A
